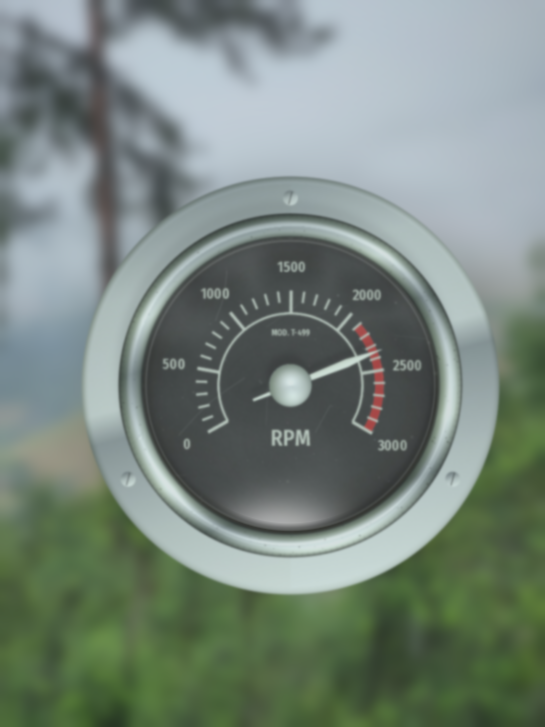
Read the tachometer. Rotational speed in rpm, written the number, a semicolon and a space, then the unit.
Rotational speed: 2350; rpm
